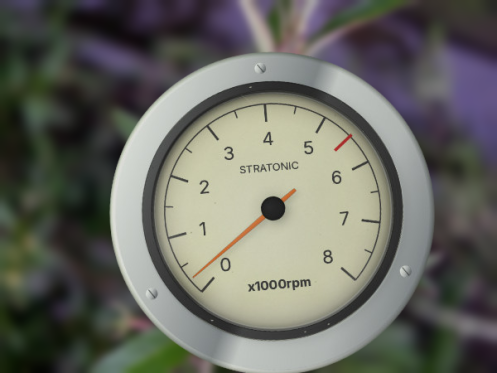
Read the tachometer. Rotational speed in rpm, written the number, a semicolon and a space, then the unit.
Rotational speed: 250; rpm
